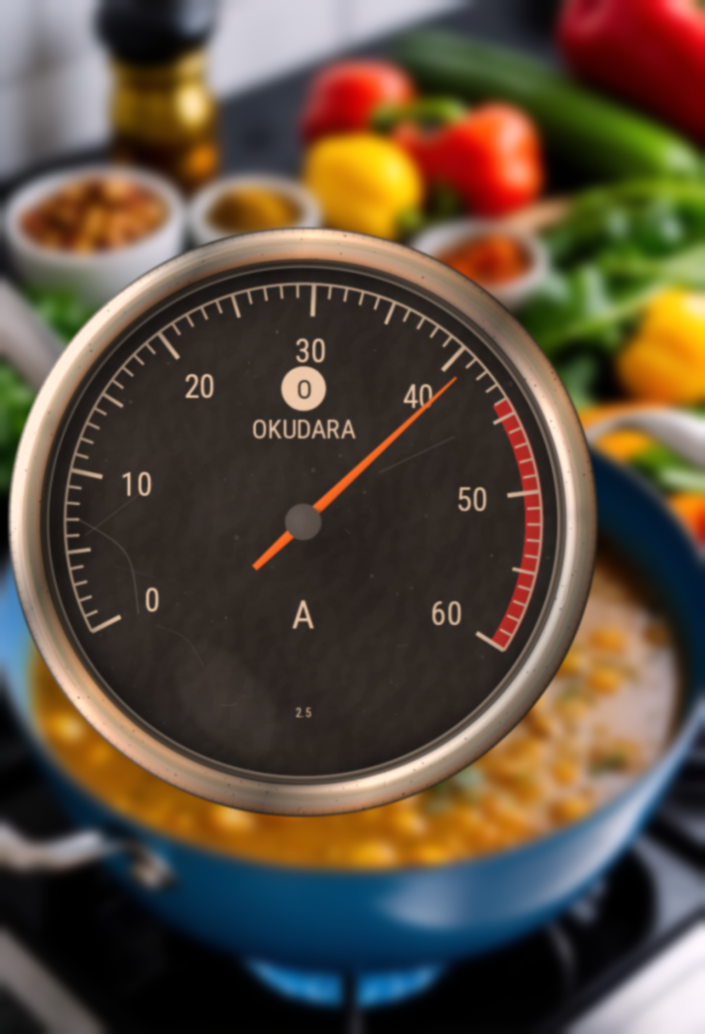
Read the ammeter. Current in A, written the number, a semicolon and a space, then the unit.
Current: 41; A
